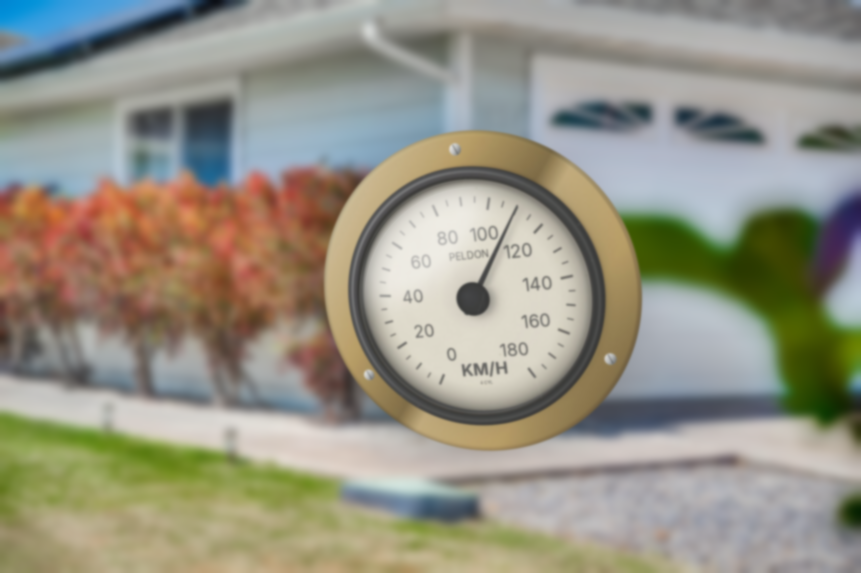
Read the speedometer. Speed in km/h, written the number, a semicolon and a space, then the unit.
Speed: 110; km/h
